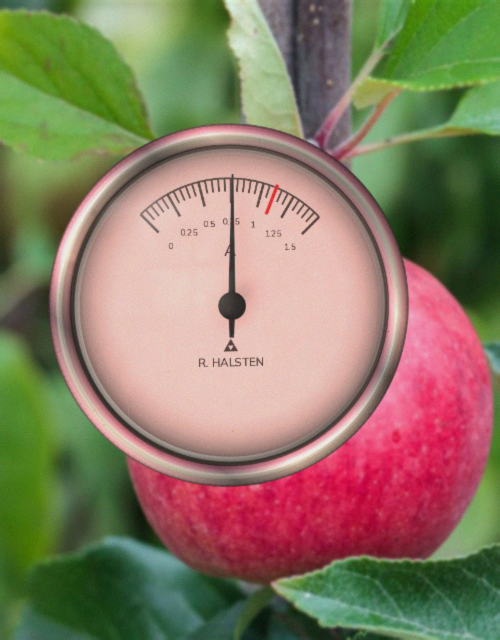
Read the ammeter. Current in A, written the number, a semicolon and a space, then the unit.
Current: 0.75; A
